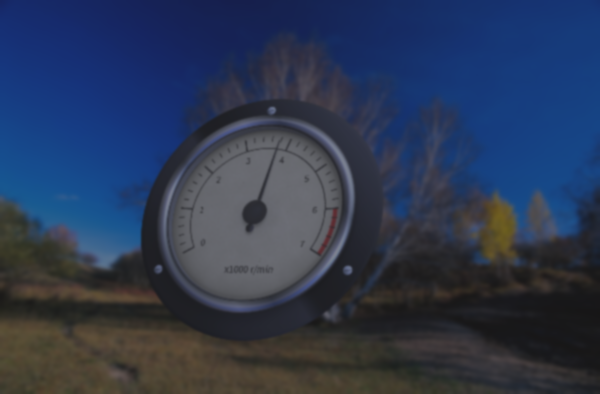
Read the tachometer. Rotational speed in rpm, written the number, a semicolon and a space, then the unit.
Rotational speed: 3800; rpm
